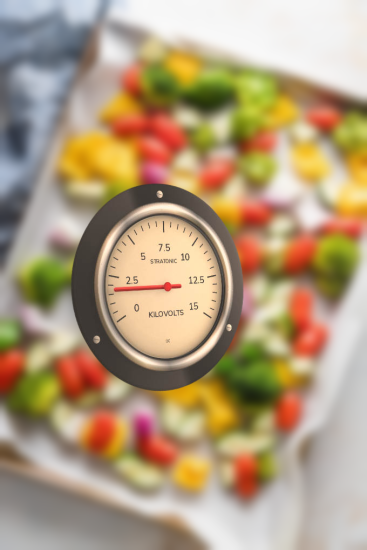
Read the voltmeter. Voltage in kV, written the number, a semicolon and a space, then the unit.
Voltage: 1.75; kV
